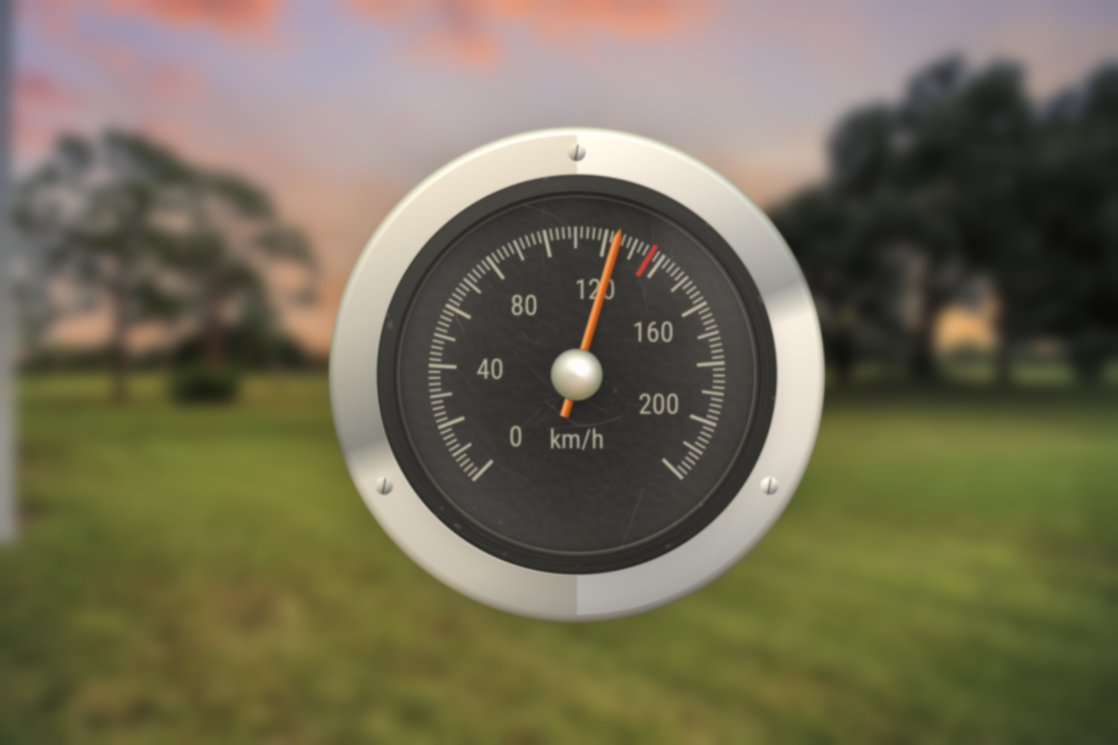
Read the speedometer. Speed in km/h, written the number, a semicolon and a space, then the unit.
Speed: 124; km/h
